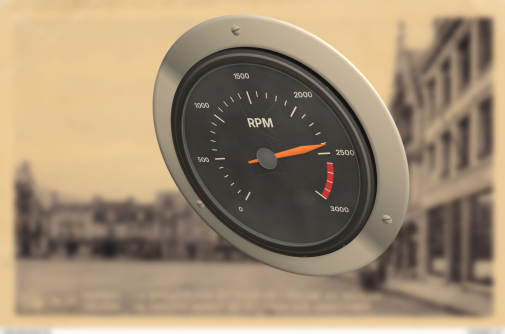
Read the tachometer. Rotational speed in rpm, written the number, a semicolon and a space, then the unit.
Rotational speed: 2400; rpm
